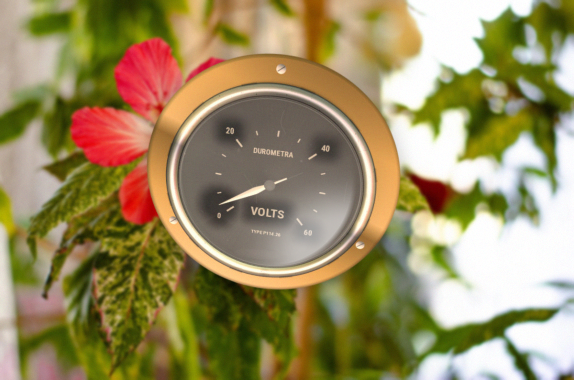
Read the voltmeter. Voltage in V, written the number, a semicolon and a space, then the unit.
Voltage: 2.5; V
